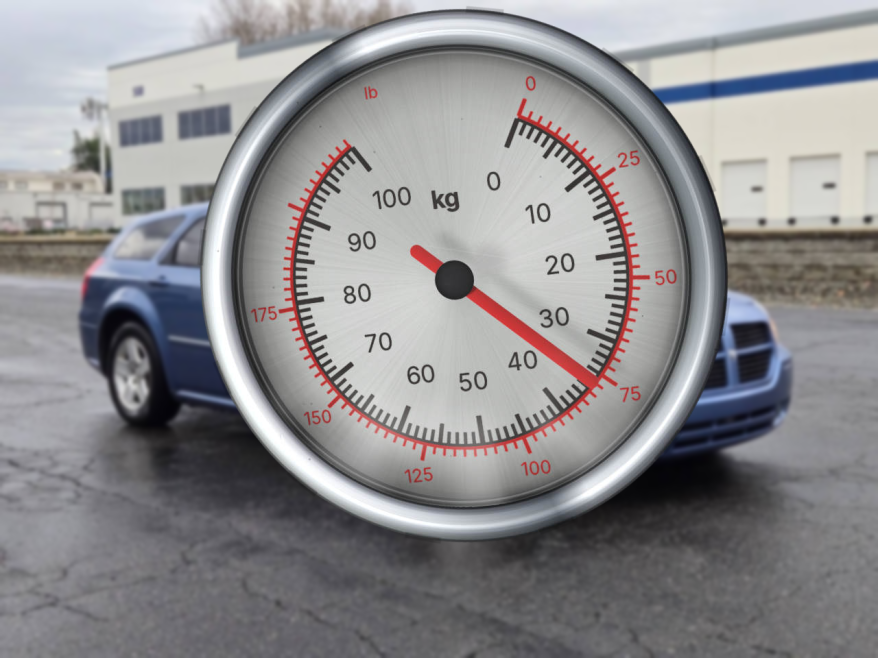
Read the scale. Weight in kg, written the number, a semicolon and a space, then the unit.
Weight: 35; kg
